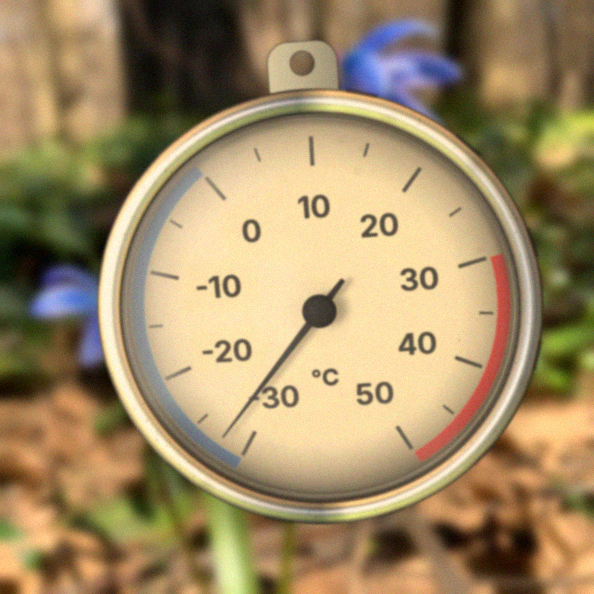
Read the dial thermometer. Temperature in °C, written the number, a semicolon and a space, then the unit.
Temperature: -27.5; °C
